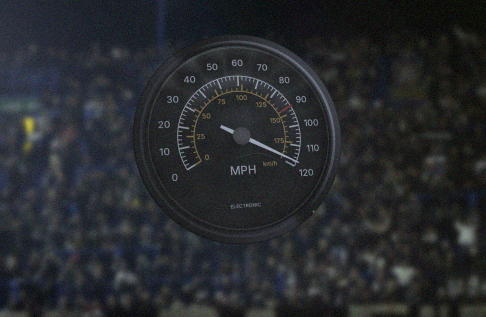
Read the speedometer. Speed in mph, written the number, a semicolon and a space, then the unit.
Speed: 118; mph
